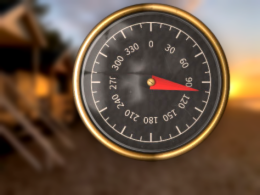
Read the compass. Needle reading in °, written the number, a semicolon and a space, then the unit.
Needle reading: 100; °
